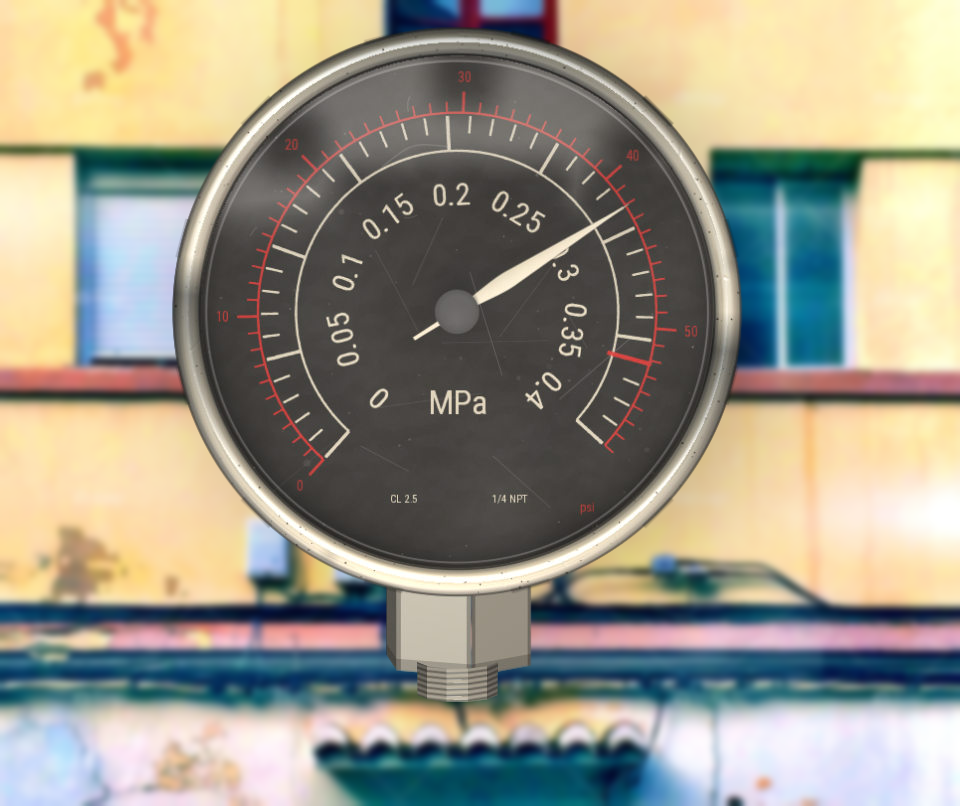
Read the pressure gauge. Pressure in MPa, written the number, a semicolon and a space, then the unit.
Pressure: 0.29; MPa
